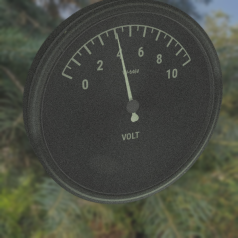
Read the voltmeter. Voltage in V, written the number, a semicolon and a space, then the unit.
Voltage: 4; V
